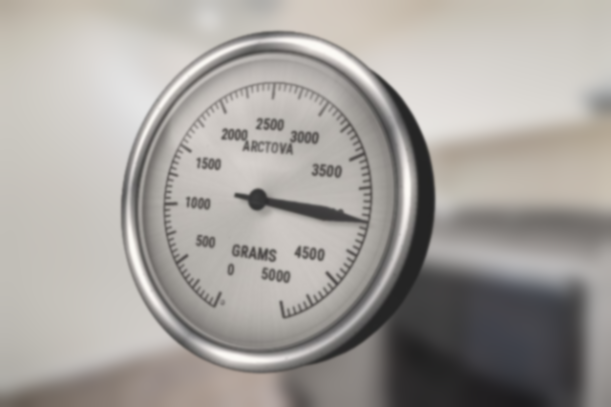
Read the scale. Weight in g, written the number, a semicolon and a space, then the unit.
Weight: 4000; g
